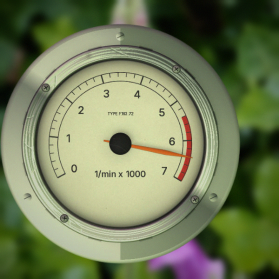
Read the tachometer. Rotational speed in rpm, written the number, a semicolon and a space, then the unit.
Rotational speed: 6400; rpm
